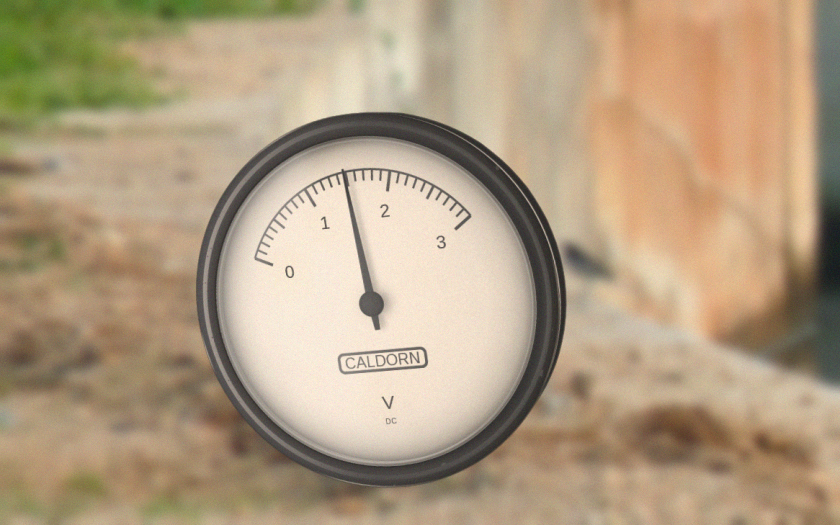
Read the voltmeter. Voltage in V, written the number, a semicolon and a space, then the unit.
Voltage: 1.5; V
